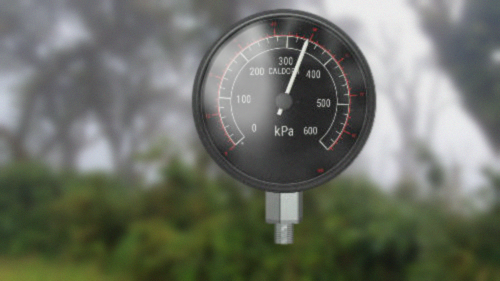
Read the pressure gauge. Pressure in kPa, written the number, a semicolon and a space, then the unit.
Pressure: 340; kPa
